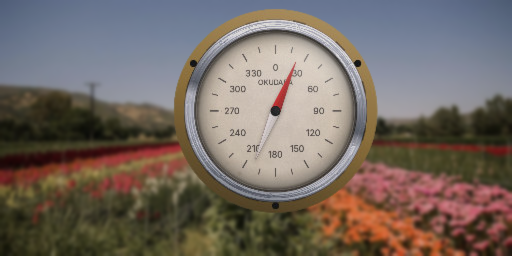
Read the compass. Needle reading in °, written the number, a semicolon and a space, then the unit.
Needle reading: 22.5; °
